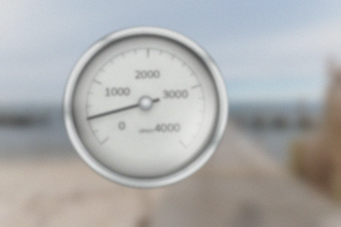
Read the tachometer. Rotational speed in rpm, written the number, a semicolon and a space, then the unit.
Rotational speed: 400; rpm
